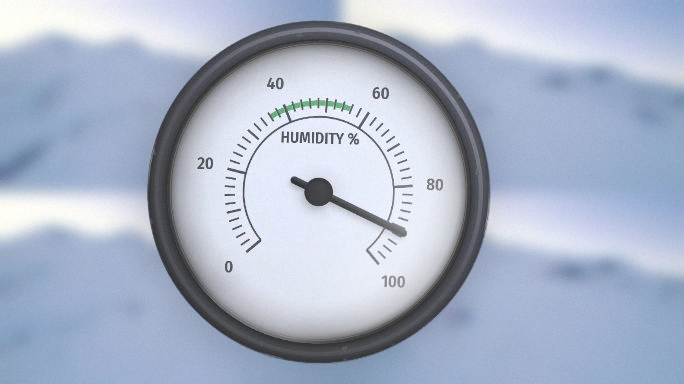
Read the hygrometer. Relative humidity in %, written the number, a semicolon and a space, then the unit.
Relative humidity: 91; %
